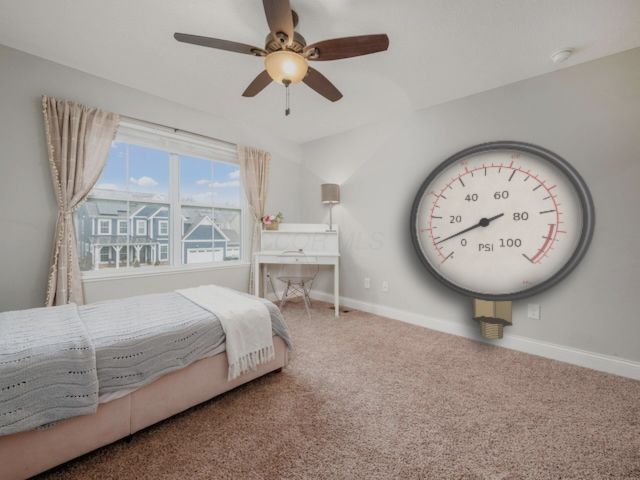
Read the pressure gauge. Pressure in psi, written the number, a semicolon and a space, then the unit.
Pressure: 7.5; psi
